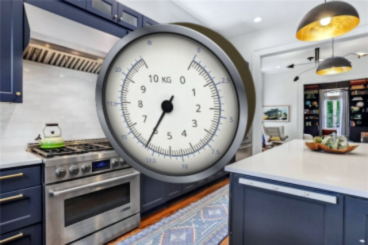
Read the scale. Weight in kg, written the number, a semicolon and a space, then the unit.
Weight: 6; kg
